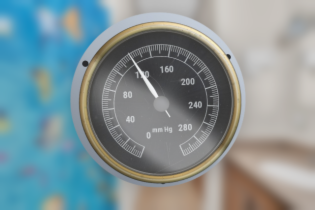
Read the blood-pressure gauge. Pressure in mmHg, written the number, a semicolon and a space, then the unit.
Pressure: 120; mmHg
